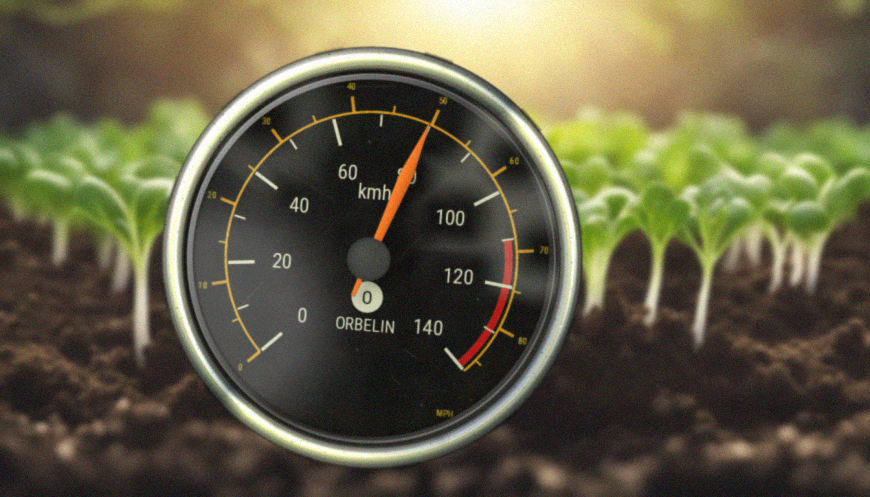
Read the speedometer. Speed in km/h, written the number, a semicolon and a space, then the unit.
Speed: 80; km/h
